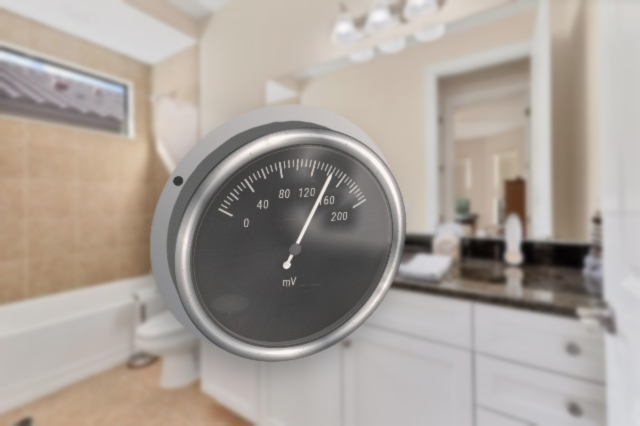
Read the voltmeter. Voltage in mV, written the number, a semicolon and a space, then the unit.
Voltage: 140; mV
